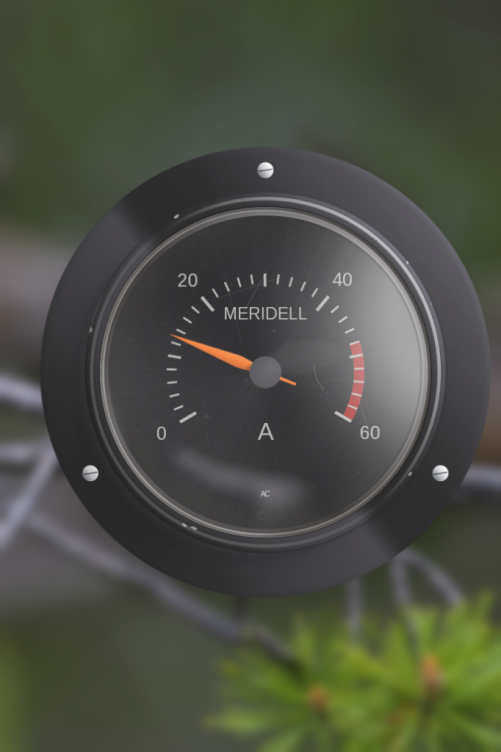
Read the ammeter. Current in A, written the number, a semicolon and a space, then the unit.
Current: 13; A
